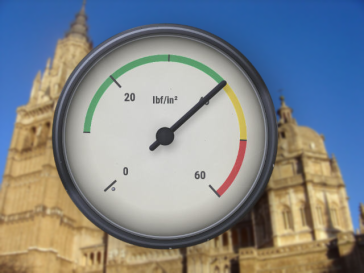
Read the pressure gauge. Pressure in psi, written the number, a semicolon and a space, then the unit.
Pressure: 40; psi
